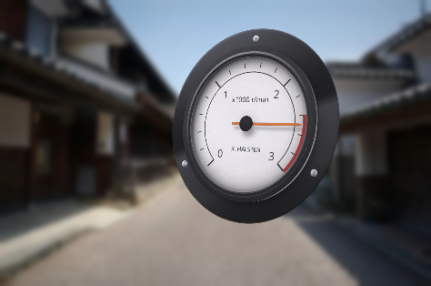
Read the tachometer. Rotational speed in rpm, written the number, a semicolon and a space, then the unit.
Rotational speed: 2500; rpm
